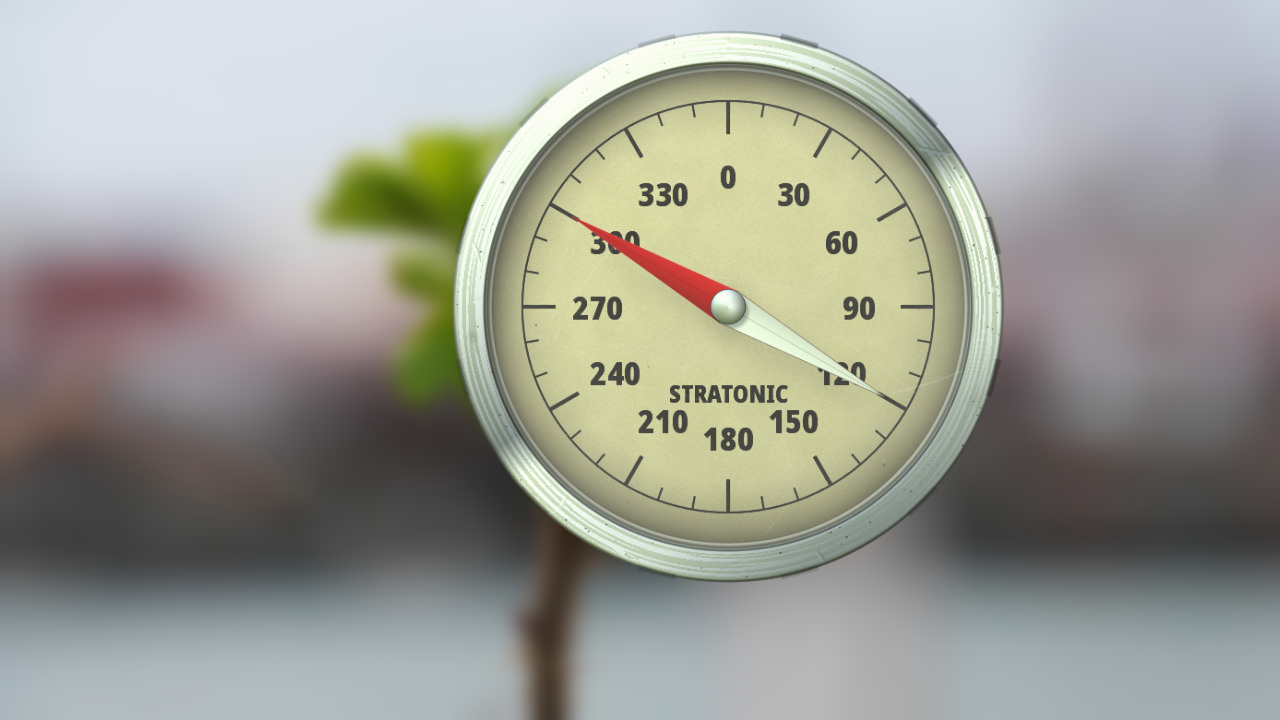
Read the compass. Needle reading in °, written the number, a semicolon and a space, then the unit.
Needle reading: 300; °
